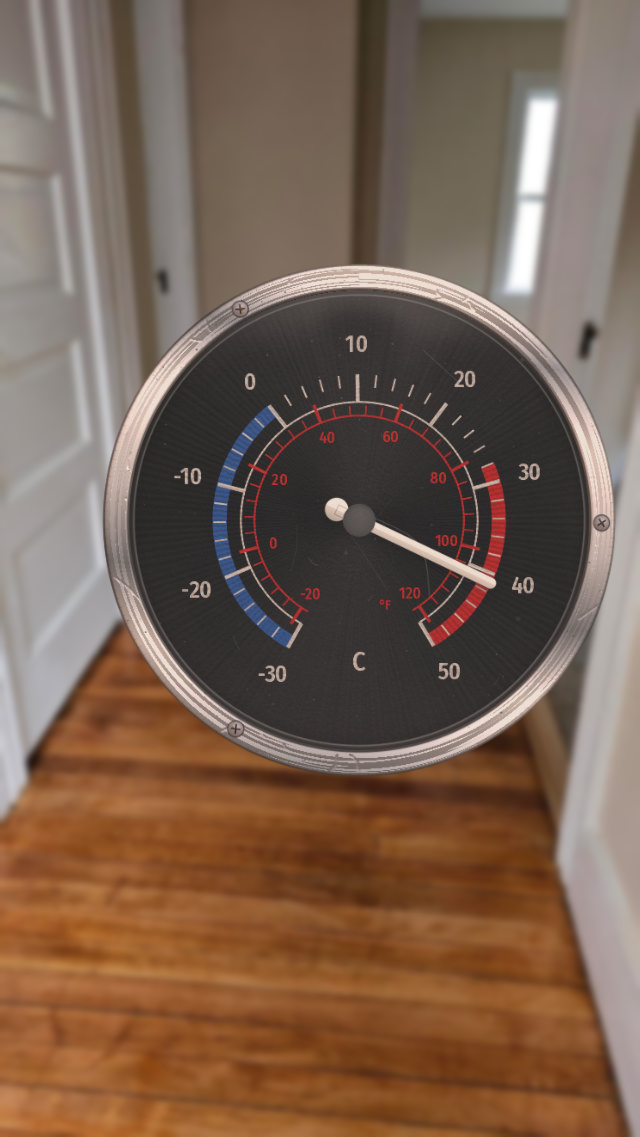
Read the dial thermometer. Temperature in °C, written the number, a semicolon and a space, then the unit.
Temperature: 41; °C
